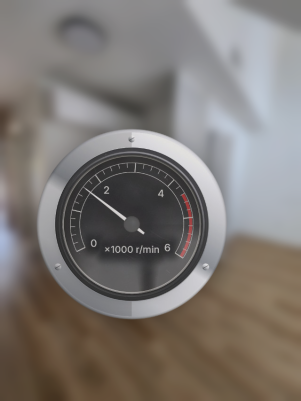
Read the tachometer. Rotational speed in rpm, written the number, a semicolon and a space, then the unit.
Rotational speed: 1600; rpm
